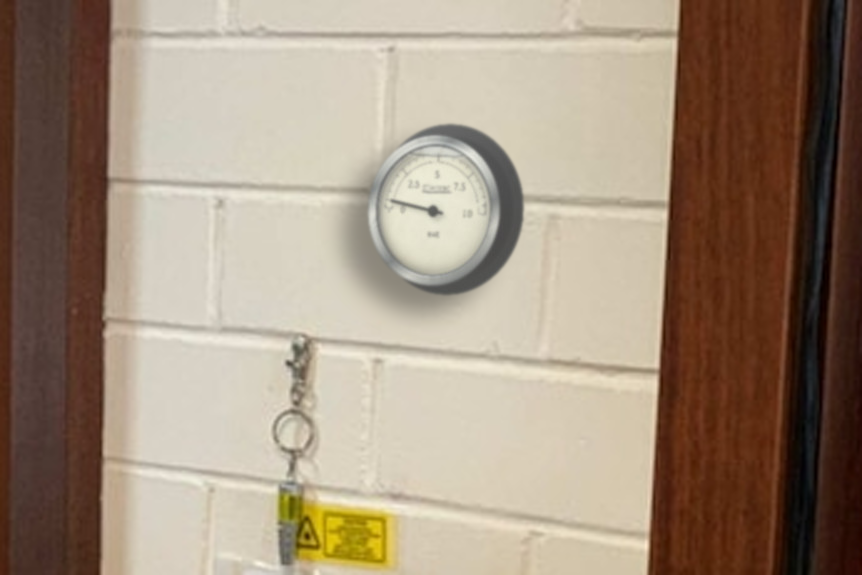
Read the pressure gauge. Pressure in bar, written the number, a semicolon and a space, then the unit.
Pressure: 0.5; bar
